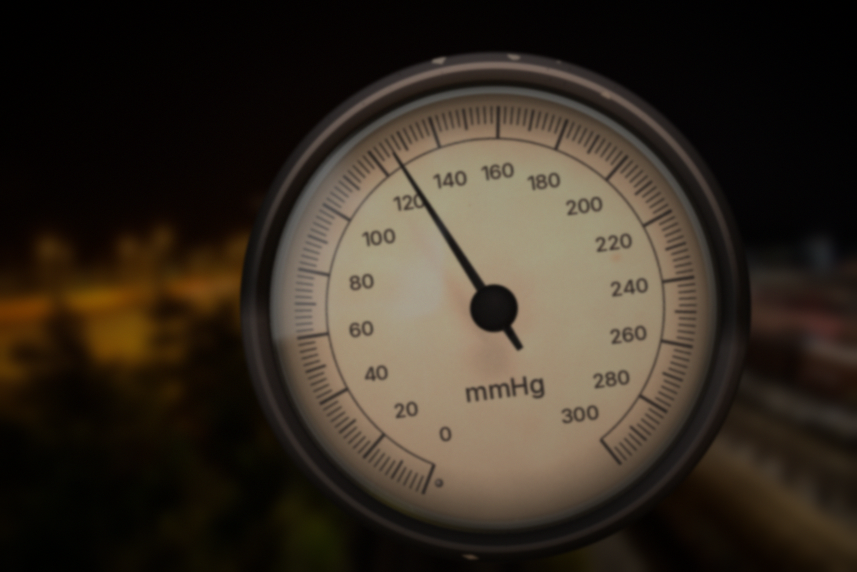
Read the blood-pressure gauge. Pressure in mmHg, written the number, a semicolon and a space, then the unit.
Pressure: 126; mmHg
